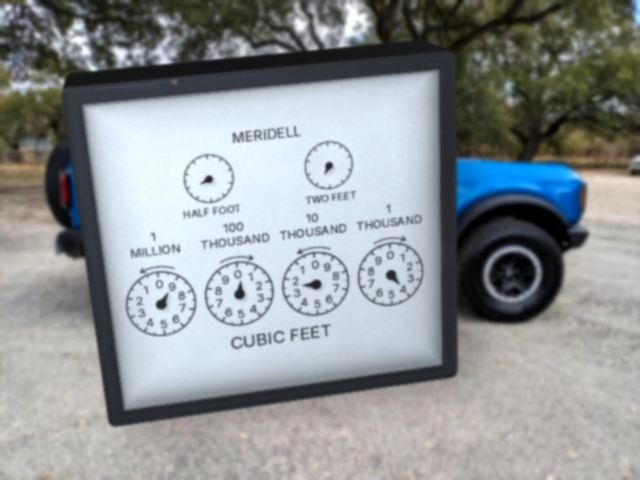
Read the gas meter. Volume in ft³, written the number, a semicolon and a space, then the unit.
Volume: 902400; ft³
